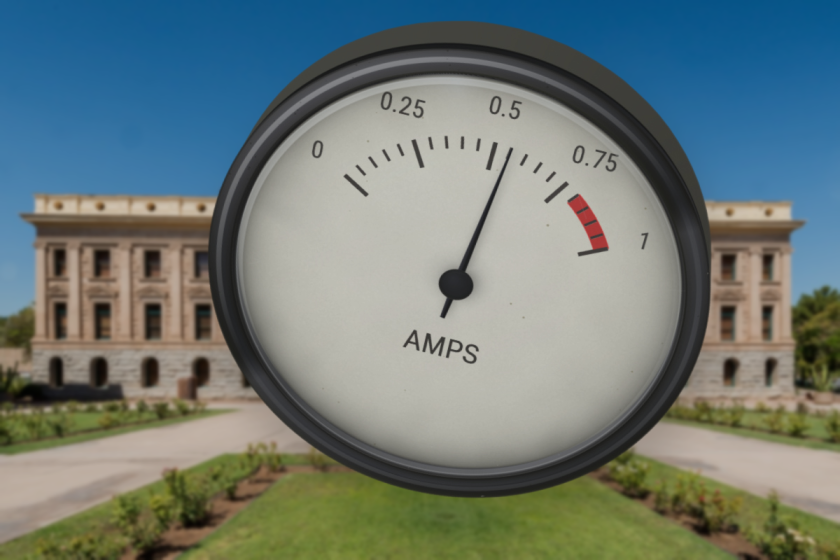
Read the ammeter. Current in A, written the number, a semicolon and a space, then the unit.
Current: 0.55; A
